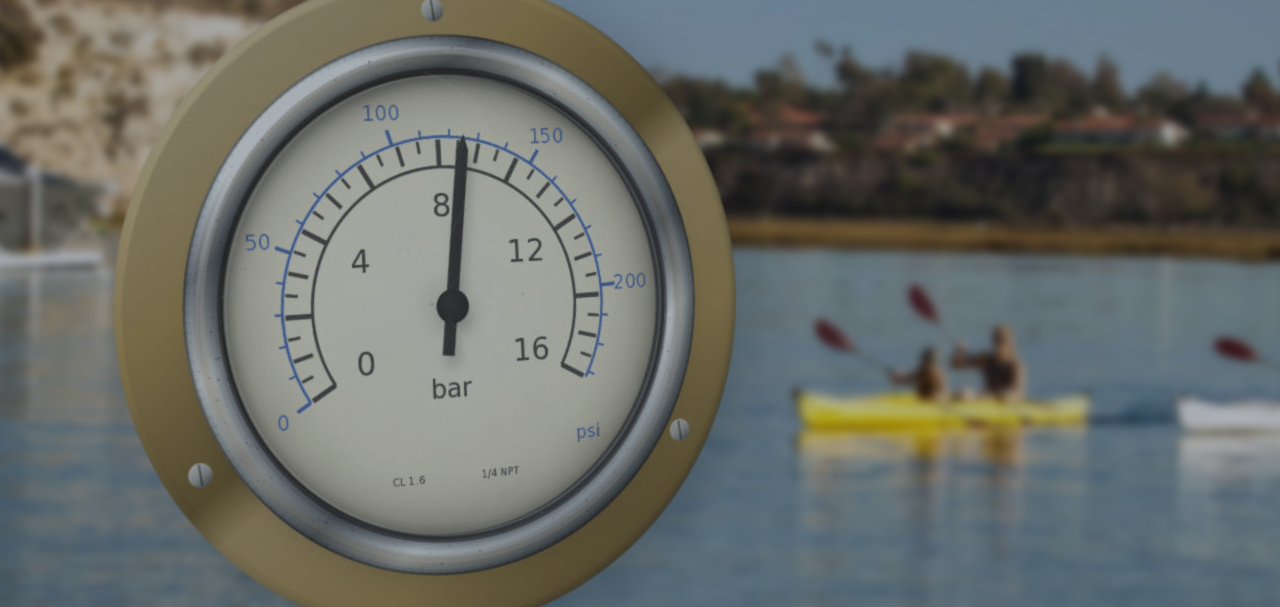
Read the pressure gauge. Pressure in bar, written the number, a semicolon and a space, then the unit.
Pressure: 8.5; bar
